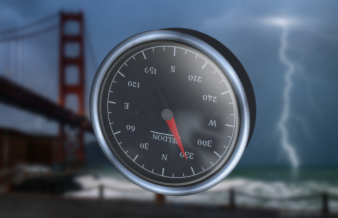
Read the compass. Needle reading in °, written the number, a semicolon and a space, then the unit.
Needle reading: 330; °
